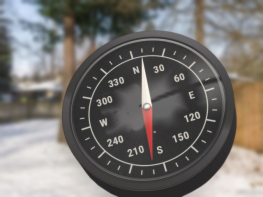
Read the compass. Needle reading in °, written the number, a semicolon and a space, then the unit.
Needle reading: 190; °
